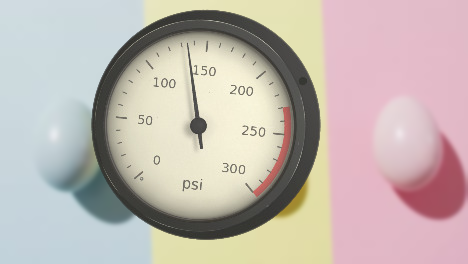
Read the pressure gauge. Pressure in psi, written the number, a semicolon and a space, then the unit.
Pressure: 135; psi
